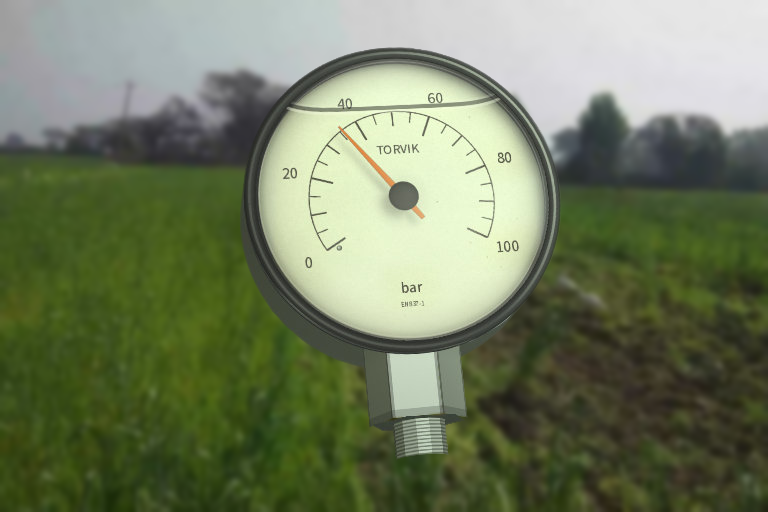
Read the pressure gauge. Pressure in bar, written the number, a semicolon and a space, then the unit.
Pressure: 35; bar
